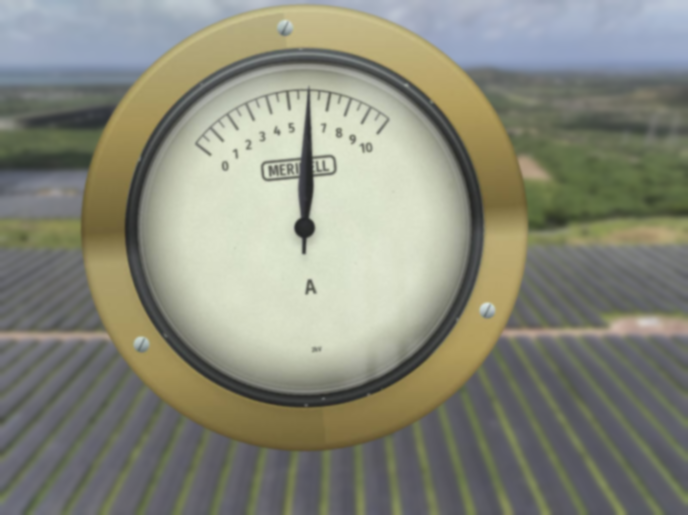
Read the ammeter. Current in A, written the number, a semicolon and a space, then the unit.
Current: 6; A
